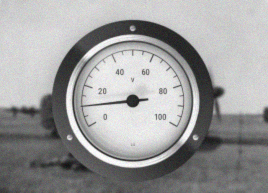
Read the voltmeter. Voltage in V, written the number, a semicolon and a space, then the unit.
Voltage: 10; V
